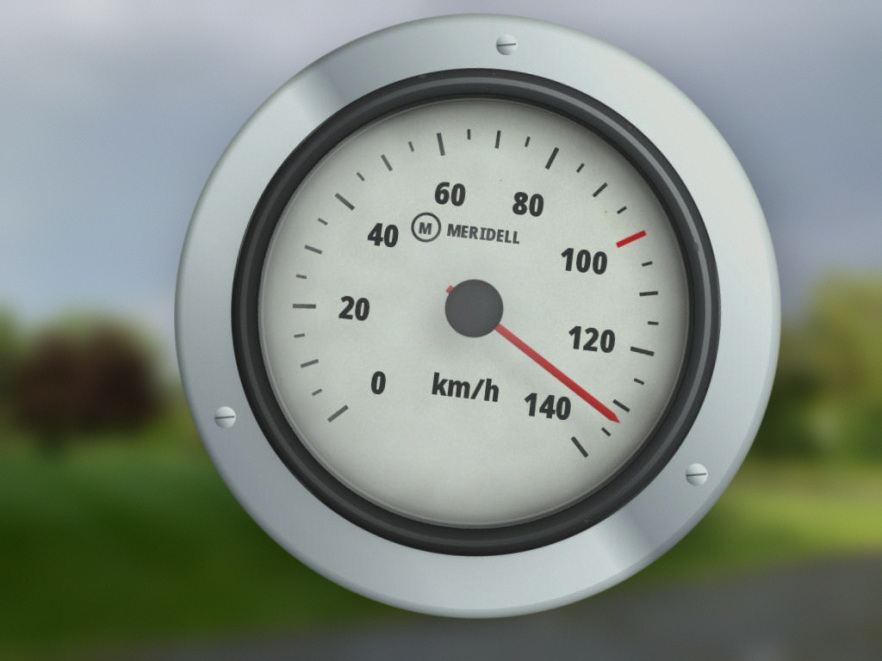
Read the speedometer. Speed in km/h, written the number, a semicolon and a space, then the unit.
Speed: 132.5; km/h
